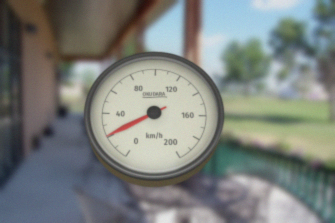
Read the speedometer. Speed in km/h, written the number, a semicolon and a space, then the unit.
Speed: 20; km/h
